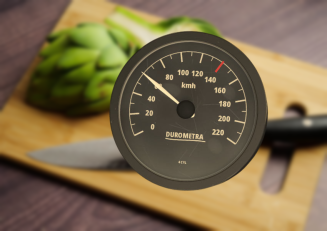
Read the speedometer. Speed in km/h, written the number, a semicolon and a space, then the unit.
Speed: 60; km/h
